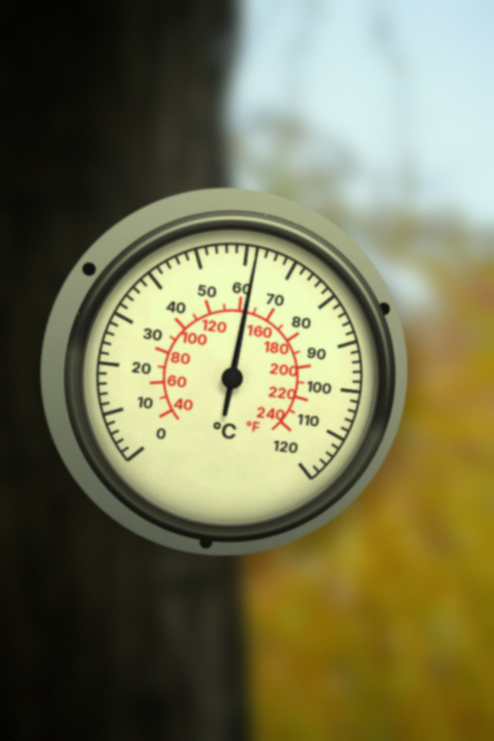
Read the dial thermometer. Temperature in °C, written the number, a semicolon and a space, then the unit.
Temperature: 62; °C
